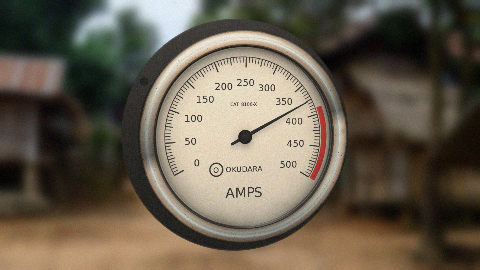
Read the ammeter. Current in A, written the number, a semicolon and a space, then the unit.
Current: 375; A
